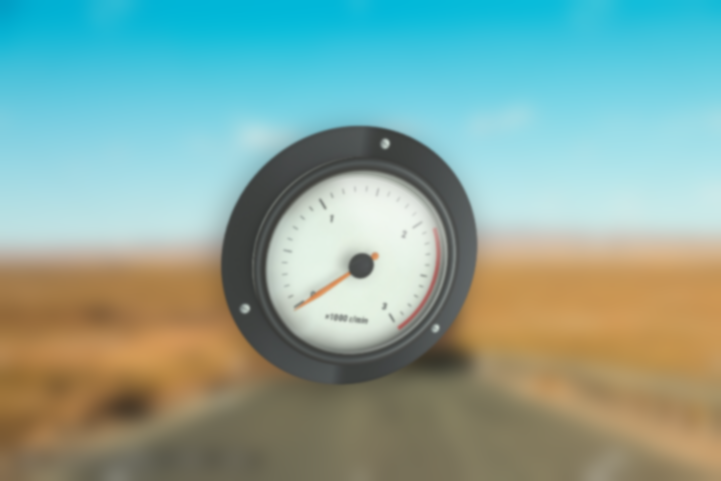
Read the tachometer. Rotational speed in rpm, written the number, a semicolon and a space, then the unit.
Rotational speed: 0; rpm
